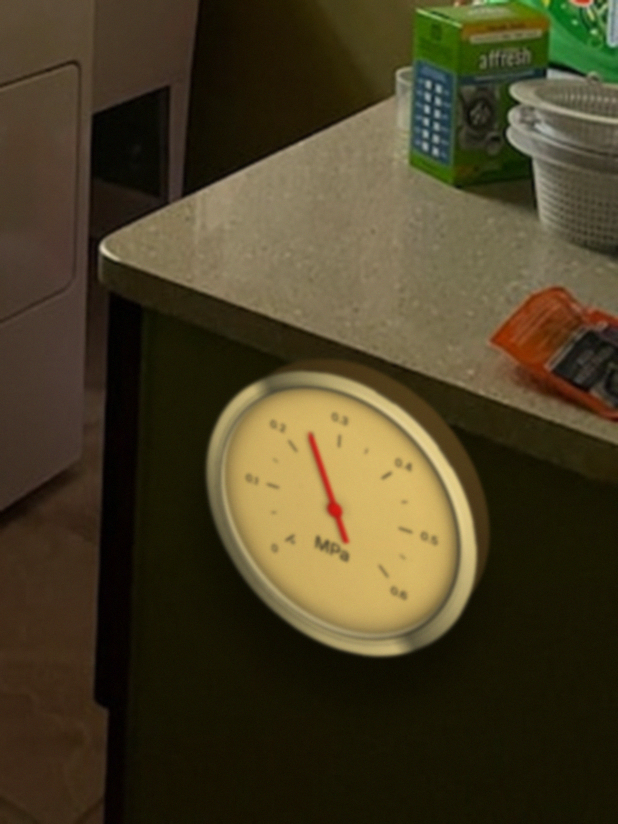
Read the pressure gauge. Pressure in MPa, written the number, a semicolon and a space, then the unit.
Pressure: 0.25; MPa
